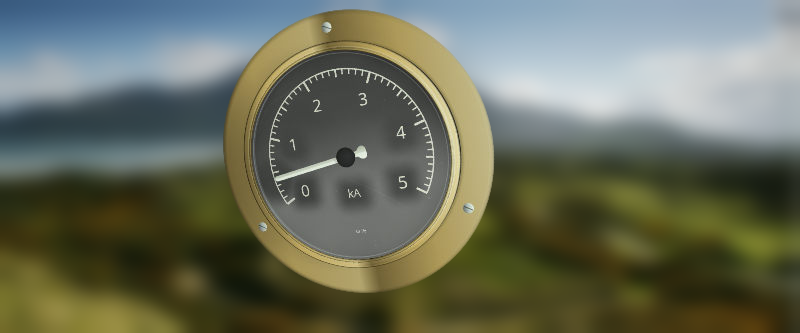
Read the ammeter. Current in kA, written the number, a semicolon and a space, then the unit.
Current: 0.4; kA
